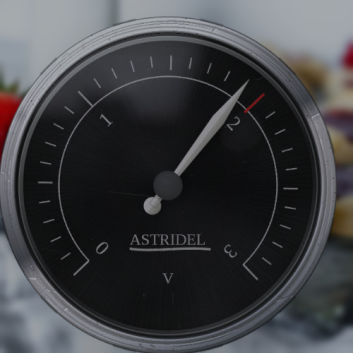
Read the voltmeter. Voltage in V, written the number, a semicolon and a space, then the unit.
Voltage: 1.9; V
